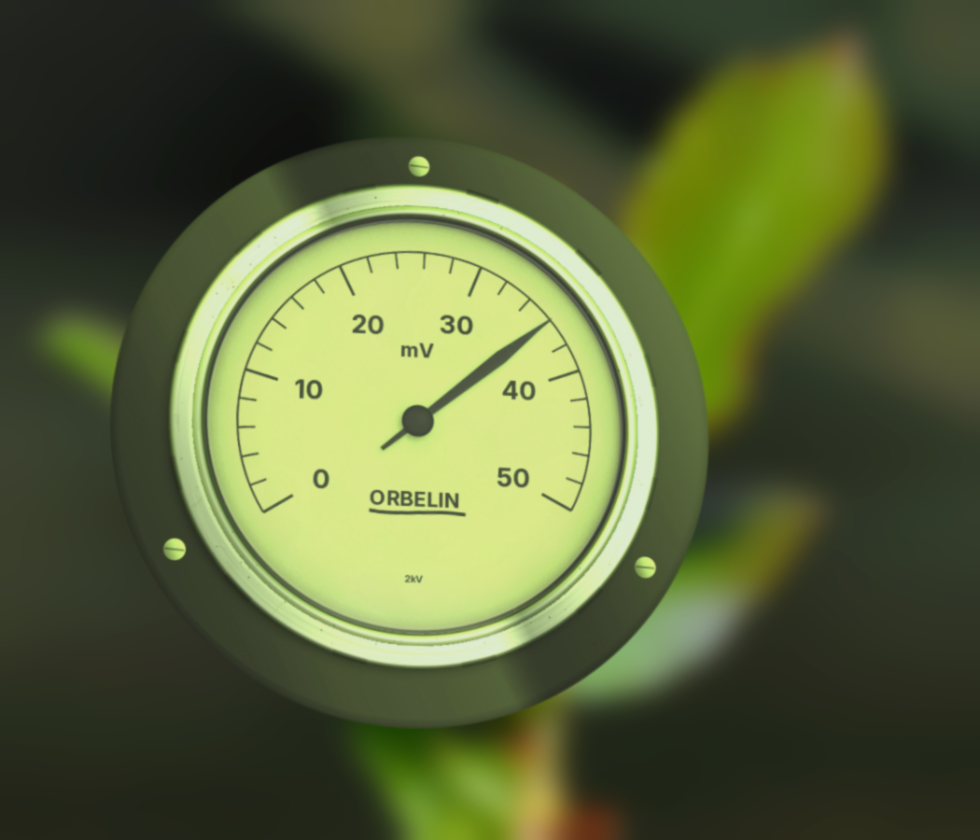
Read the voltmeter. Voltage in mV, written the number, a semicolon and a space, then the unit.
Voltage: 36; mV
